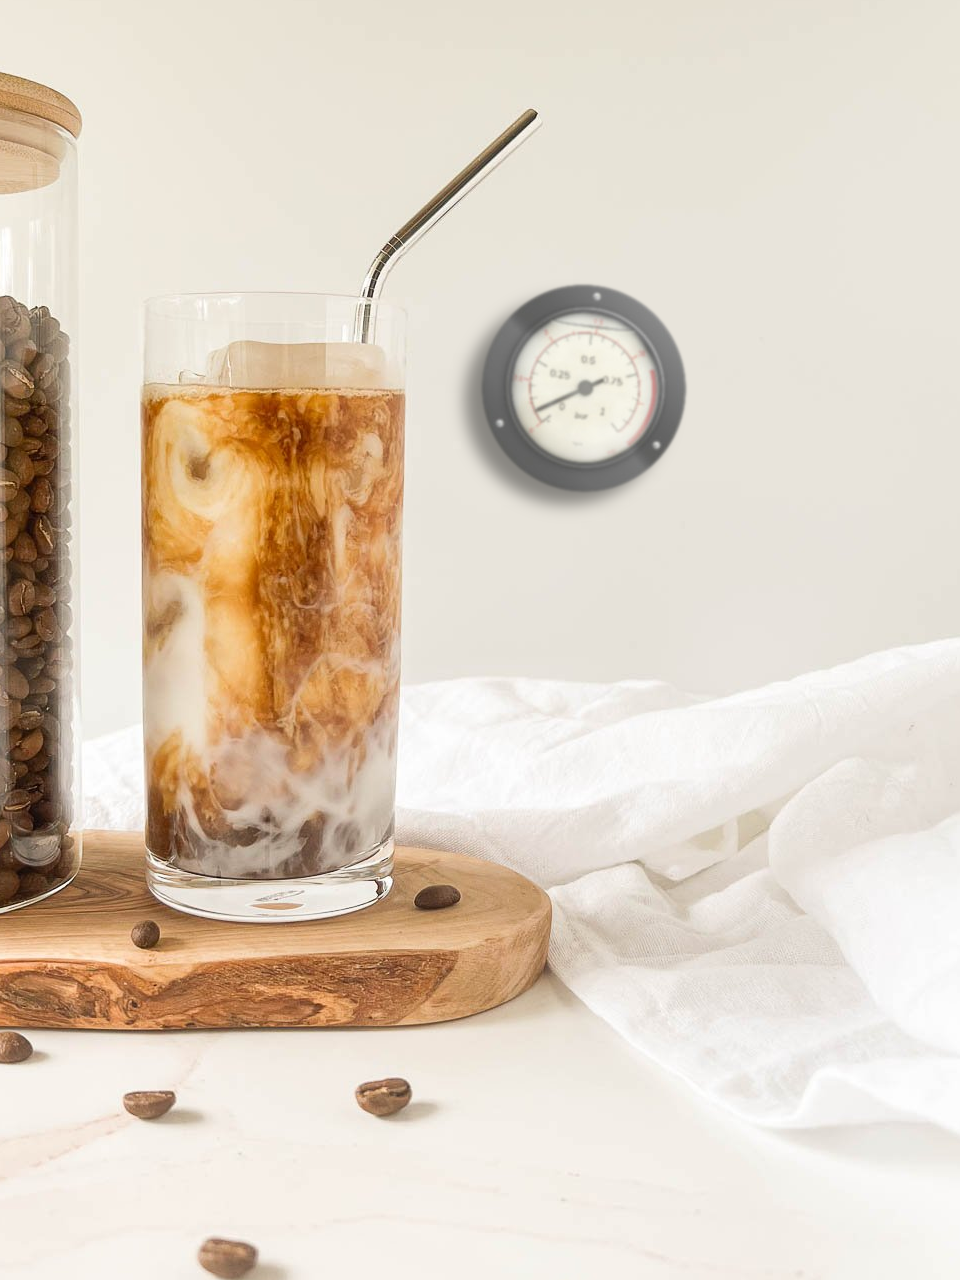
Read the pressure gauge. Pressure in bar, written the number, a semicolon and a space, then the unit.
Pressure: 0.05; bar
